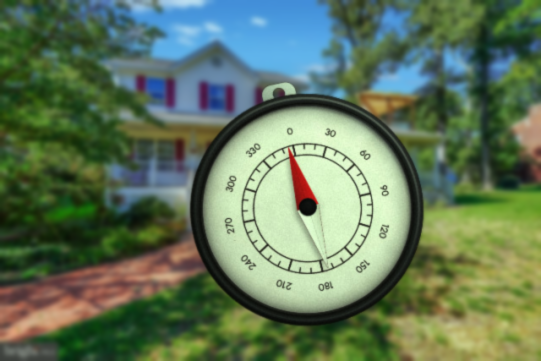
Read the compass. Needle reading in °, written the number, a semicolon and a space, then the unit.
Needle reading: 355; °
